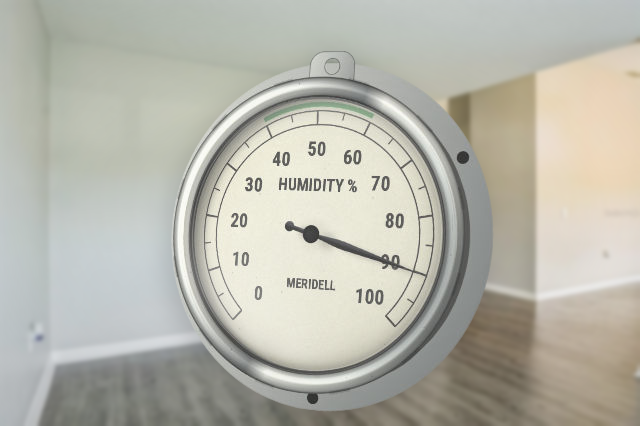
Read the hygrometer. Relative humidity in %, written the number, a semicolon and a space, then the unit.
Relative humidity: 90; %
